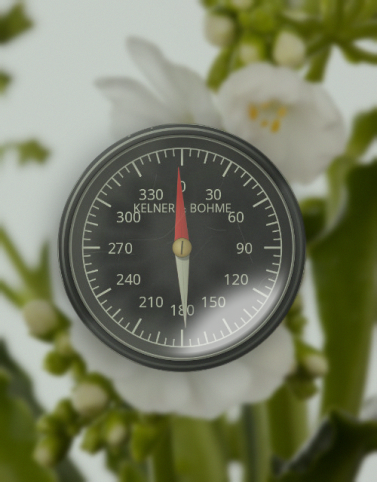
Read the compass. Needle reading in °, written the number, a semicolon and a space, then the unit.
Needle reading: 357.5; °
